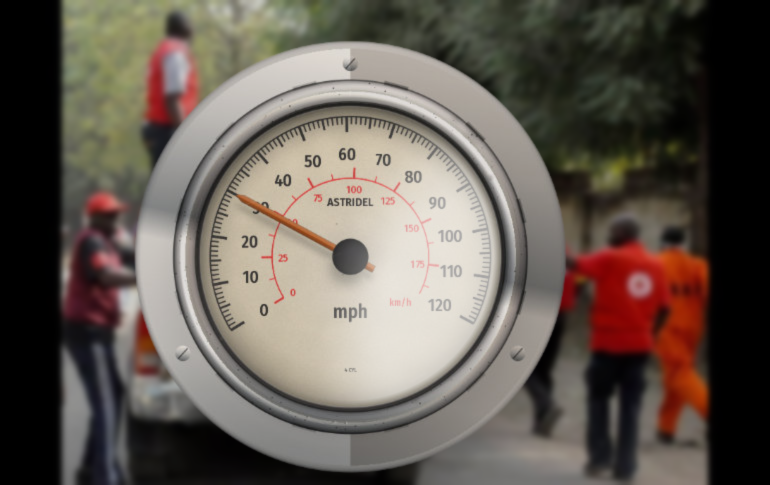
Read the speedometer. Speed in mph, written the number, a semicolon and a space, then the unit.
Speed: 30; mph
